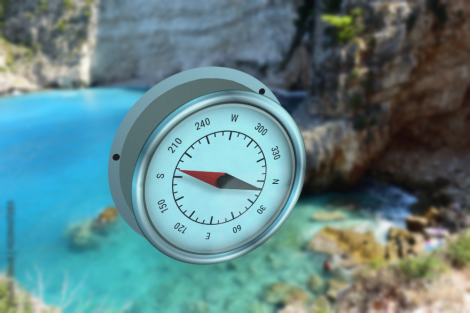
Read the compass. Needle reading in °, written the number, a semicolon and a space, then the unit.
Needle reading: 190; °
